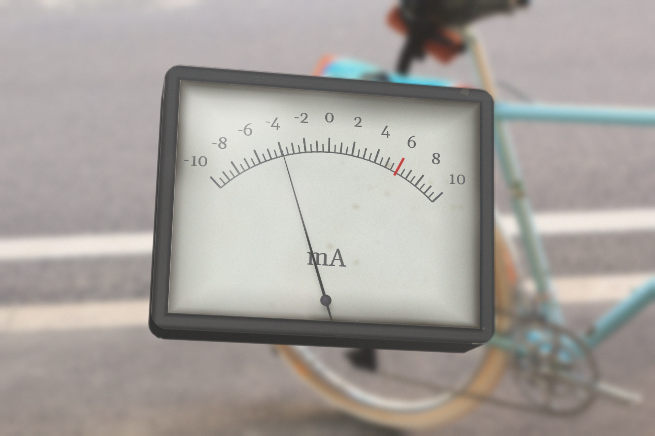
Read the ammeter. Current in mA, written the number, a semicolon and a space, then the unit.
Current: -4; mA
